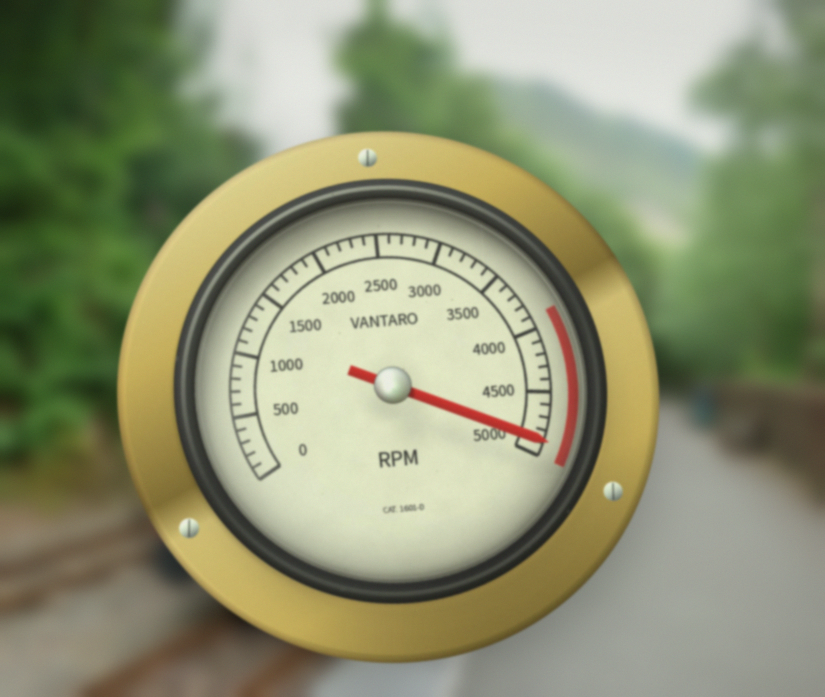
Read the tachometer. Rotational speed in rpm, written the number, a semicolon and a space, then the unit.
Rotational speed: 4900; rpm
